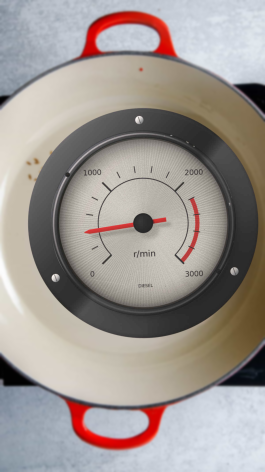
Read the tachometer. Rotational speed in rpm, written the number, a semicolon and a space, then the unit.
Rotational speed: 400; rpm
